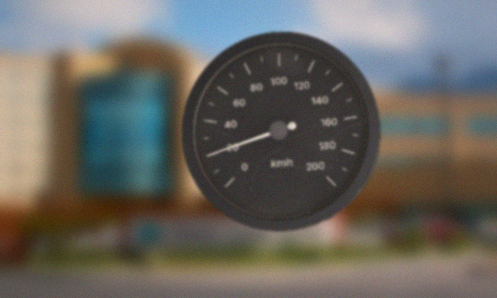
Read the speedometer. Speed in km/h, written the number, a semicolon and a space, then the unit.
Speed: 20; km/h
